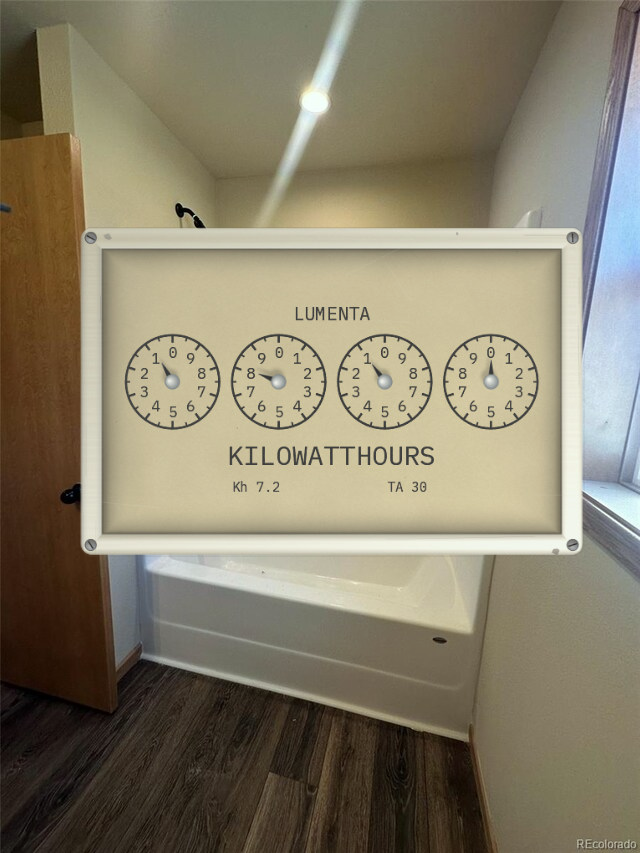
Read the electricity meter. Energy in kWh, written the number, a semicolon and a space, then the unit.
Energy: 810; kWh
